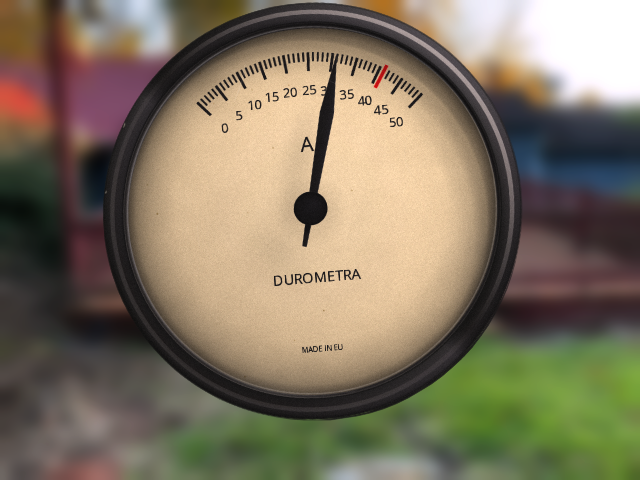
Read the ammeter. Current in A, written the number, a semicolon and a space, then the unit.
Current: 31; A
